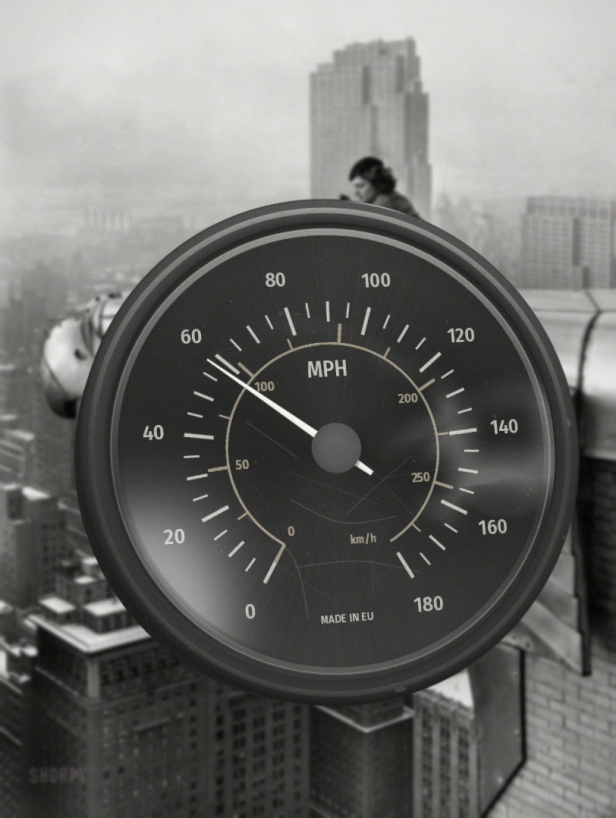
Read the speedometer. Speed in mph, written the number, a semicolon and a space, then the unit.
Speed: 57.5; mph
